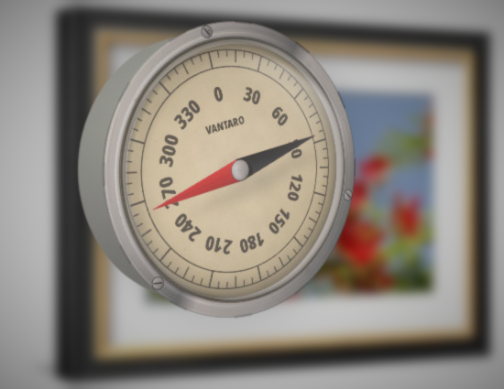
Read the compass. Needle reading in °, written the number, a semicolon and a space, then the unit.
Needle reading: 265; °
